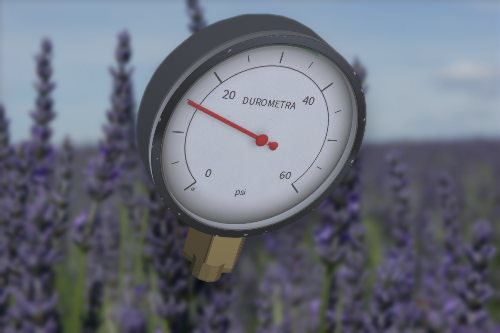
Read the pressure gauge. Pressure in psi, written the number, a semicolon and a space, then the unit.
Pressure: 15; psi
